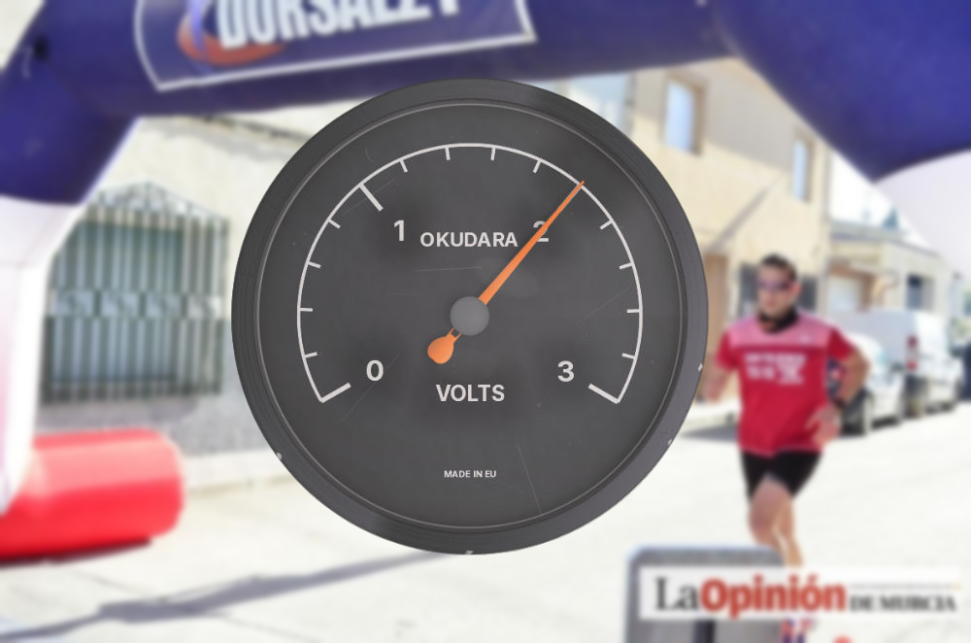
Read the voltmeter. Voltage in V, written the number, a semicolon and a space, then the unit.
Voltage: 2; V
